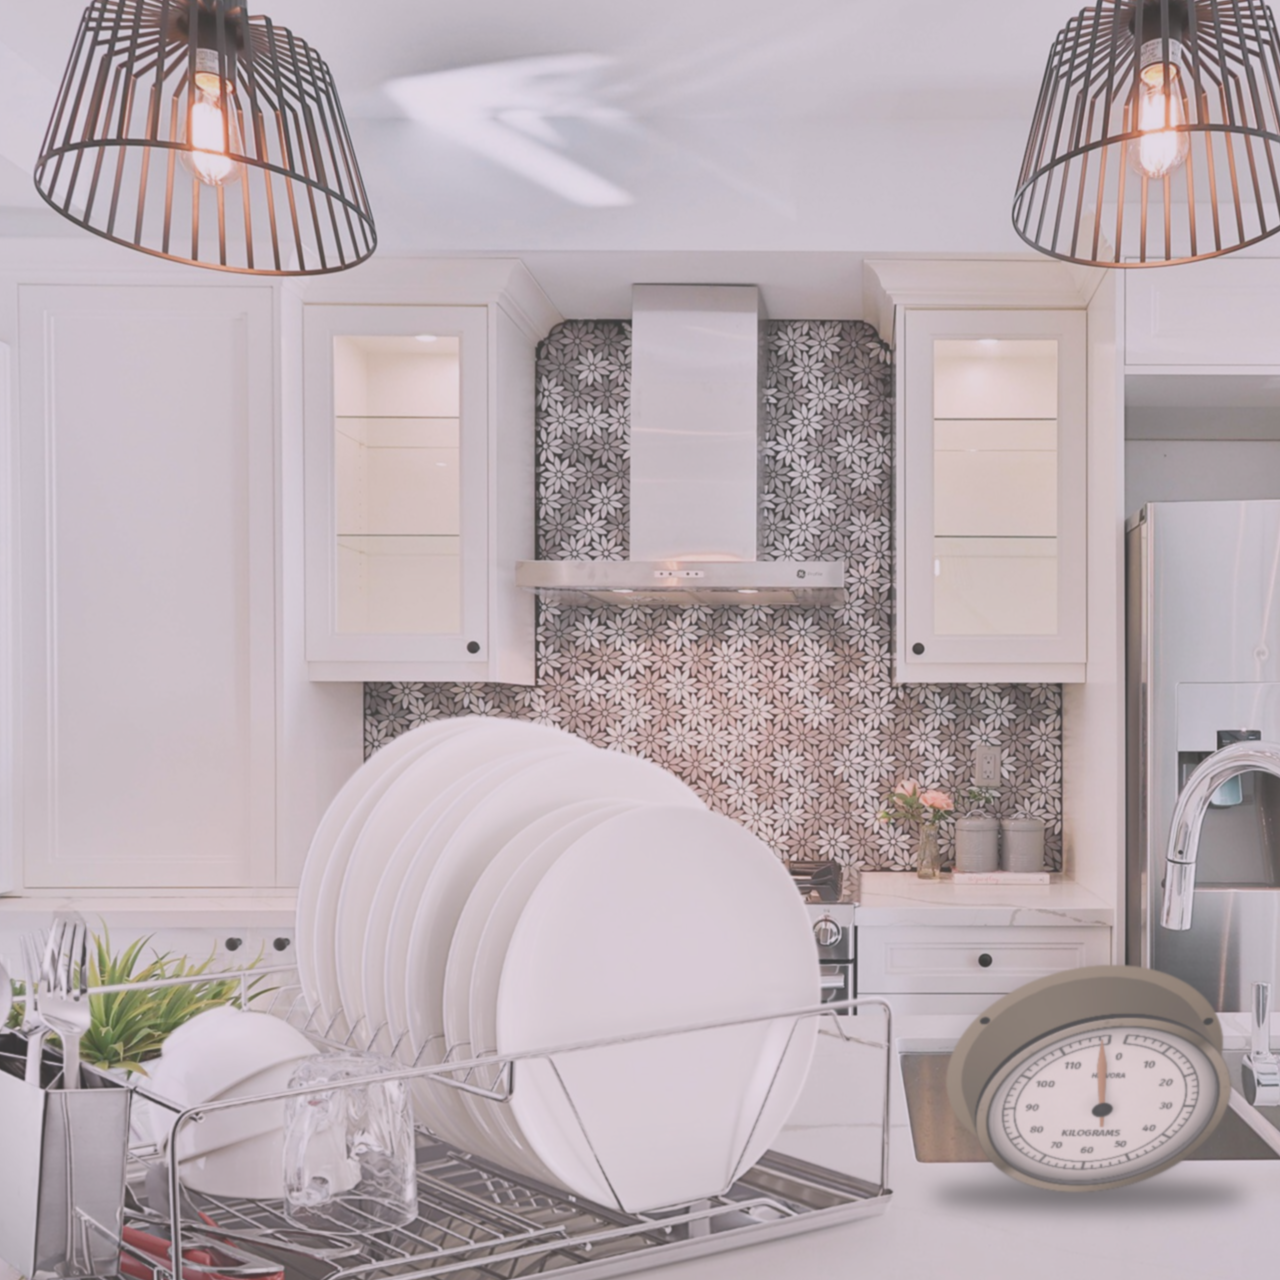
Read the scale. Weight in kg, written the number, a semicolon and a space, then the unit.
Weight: 118; kg
